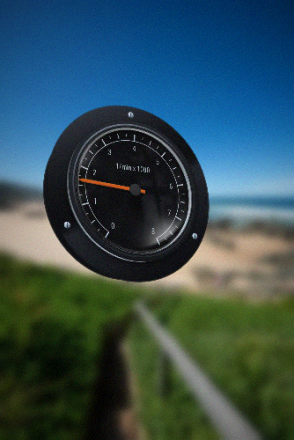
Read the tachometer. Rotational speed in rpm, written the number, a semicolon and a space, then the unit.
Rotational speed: 1625; rpm
